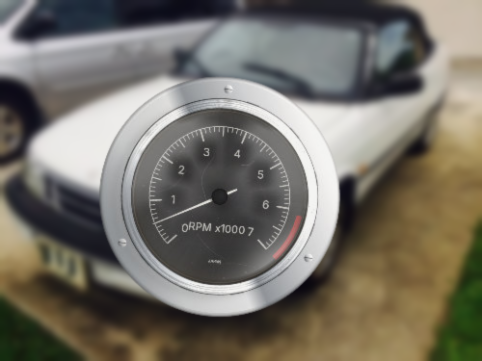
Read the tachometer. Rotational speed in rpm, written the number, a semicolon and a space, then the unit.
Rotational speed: 500; rpm
